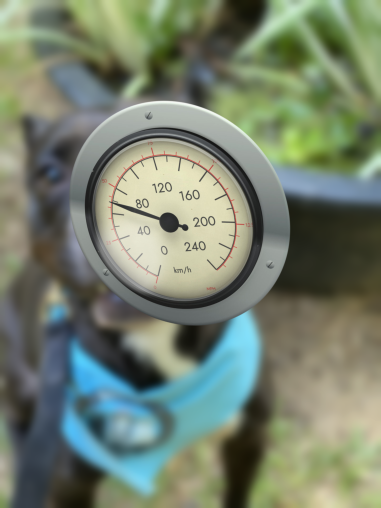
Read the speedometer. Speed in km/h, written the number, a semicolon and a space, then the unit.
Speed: 70; km/h
